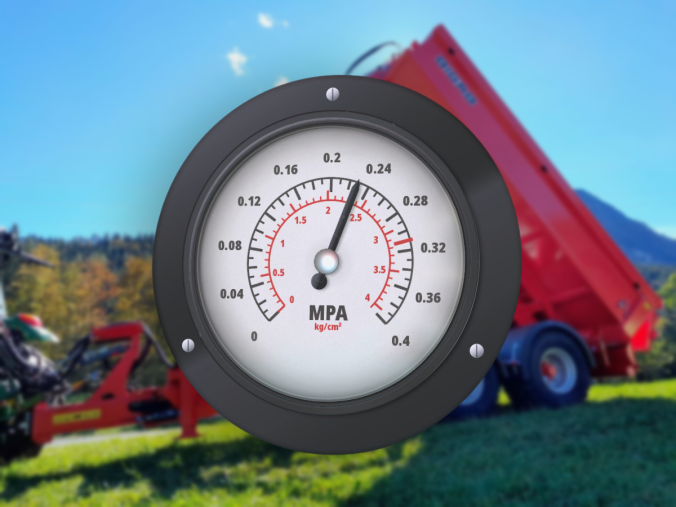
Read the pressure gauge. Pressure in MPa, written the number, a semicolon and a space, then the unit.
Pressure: 0.23; MPa
